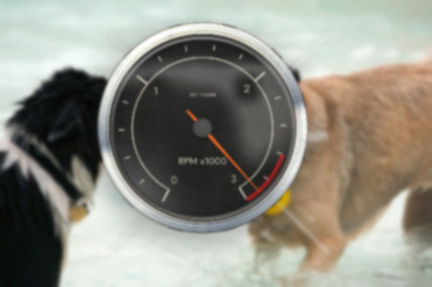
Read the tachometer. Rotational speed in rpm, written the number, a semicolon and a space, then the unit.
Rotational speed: 2900; rpm
